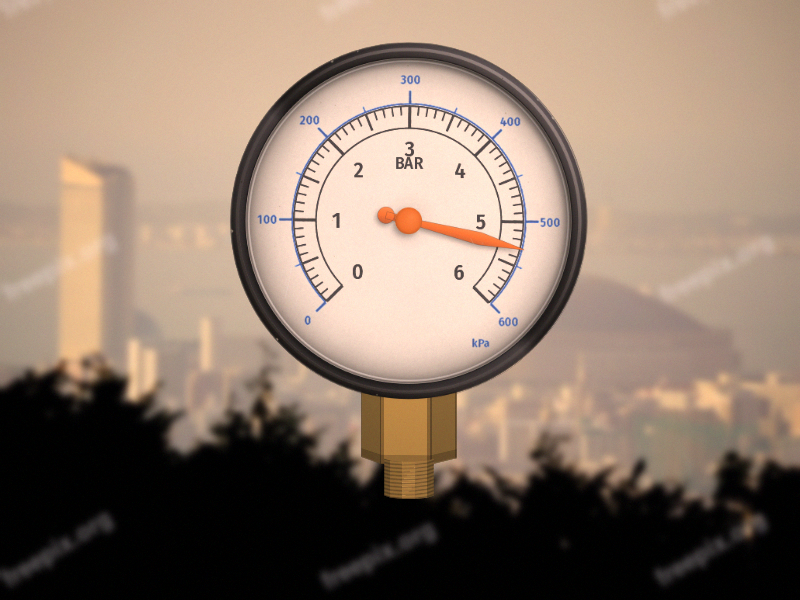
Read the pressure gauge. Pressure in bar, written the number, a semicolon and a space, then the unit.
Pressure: 5.3; bar
